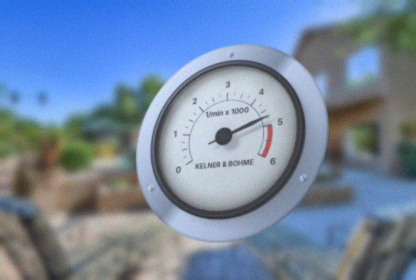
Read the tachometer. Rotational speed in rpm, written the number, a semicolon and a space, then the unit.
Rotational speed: 4750; rpm
